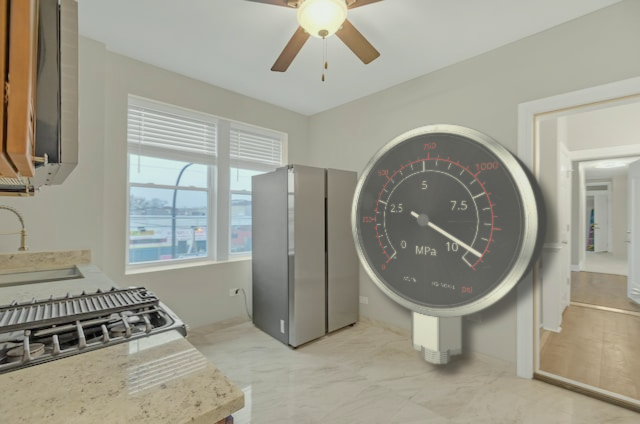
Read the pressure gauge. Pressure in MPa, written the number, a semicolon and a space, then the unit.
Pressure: 9.5; MPa
